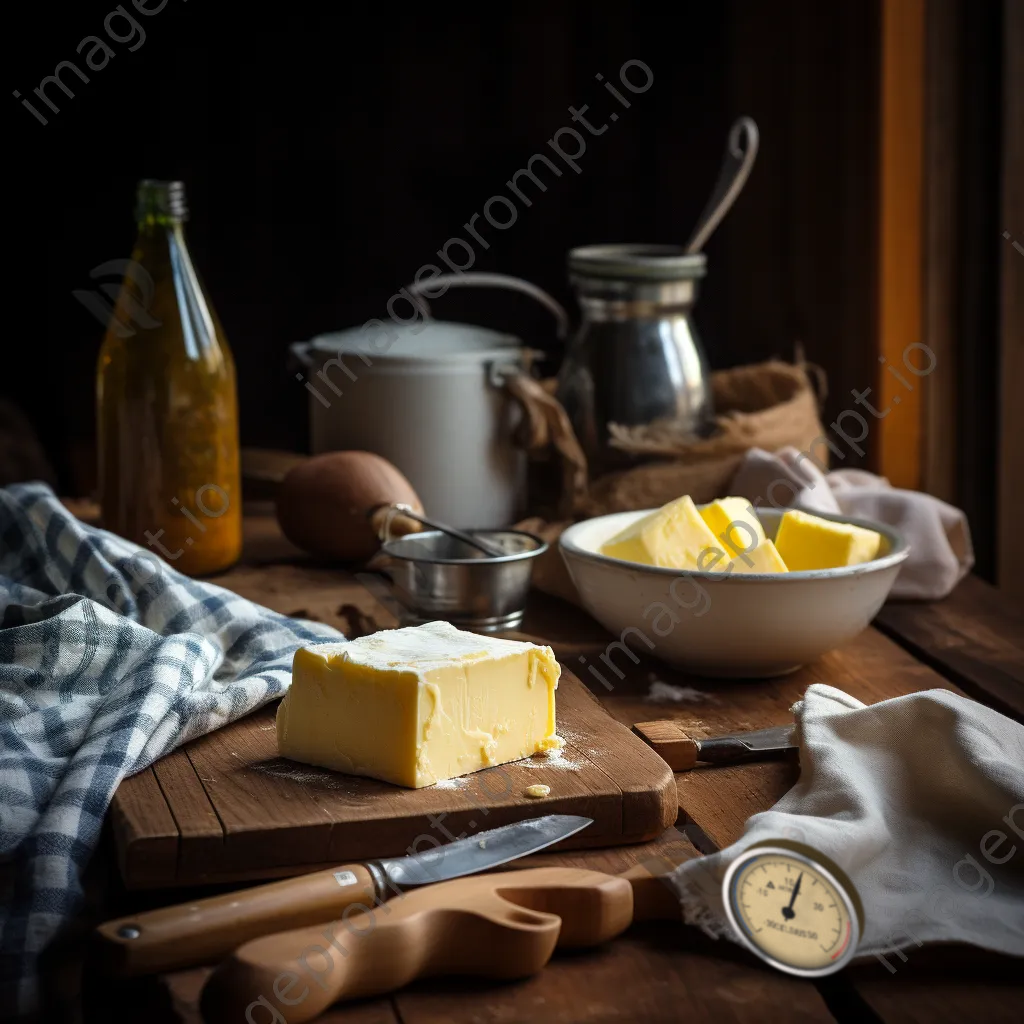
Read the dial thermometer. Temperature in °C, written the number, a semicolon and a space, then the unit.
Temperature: 15; °C
